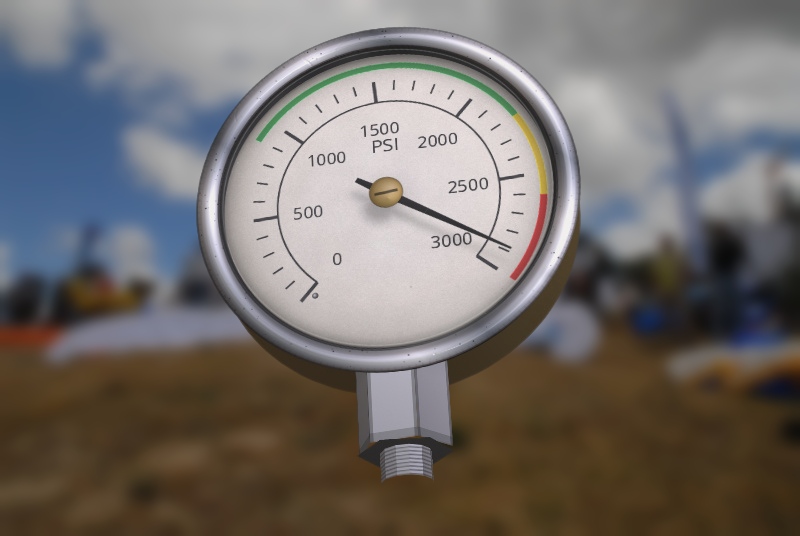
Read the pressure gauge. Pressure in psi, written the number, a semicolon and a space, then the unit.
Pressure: 2900; psi
